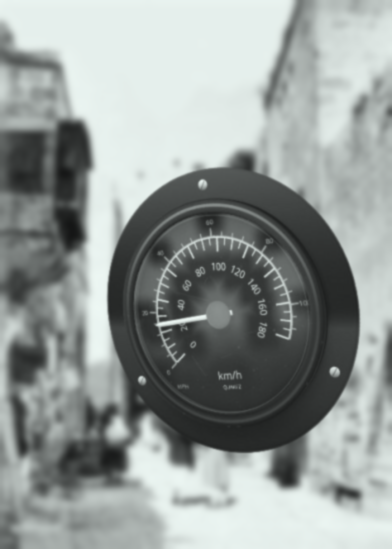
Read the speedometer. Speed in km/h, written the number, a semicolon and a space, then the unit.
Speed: 25; km/h
